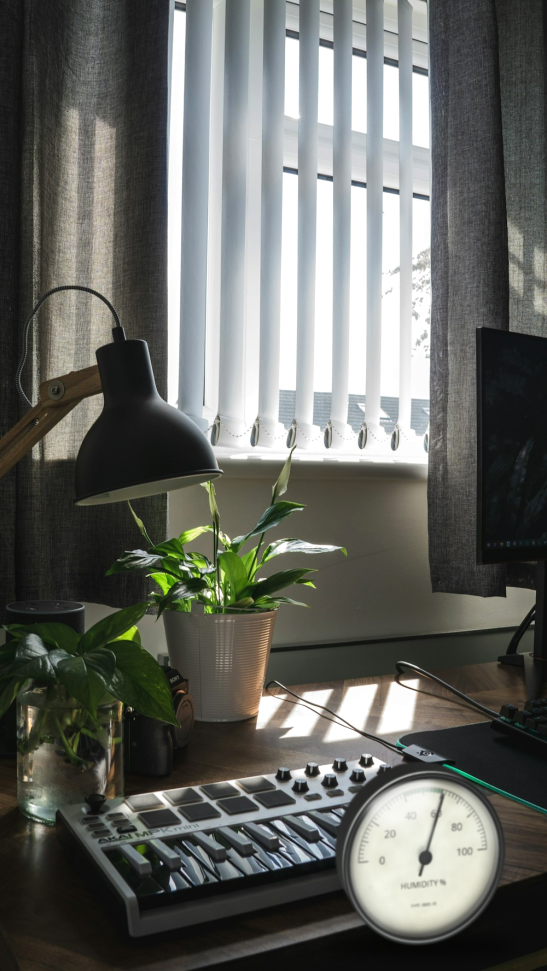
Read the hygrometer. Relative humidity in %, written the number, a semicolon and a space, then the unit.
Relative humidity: 60; %
